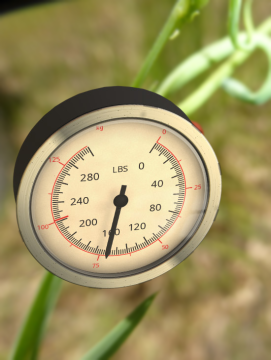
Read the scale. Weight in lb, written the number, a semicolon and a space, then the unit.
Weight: 160; lb
